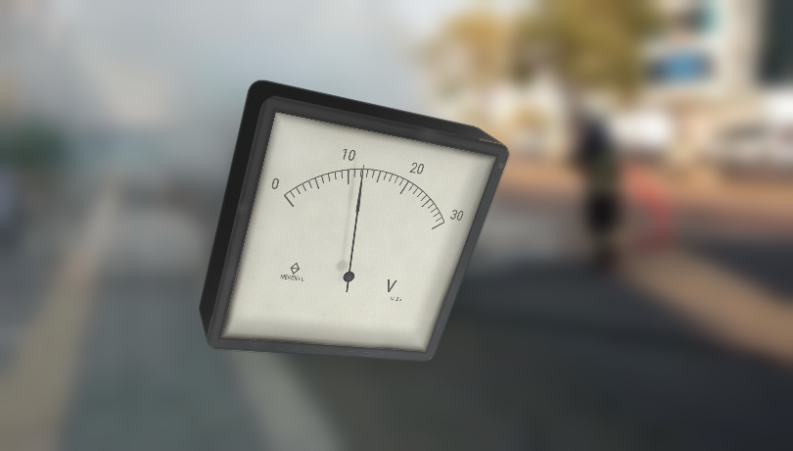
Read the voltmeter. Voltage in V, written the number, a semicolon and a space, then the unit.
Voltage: 12; V
